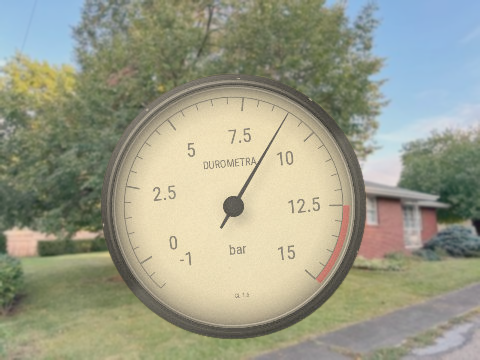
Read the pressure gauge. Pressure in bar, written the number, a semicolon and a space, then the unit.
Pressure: 9; bar
